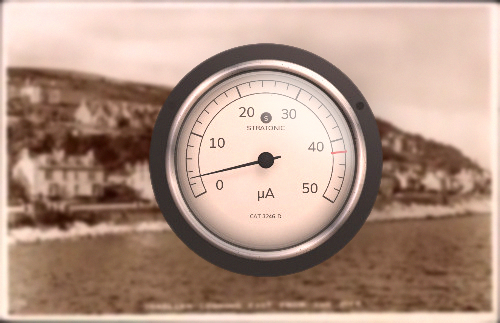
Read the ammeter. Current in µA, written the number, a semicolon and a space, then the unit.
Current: 3; µA
